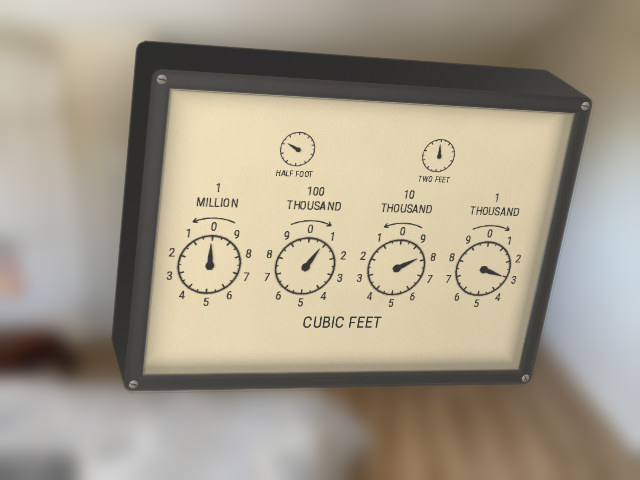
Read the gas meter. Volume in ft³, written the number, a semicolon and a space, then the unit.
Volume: 8300; ft³
